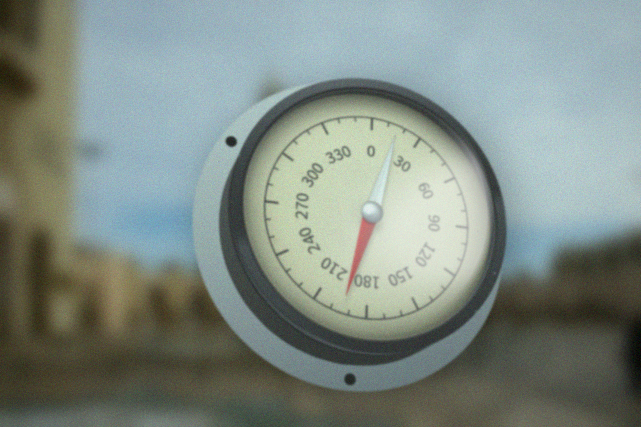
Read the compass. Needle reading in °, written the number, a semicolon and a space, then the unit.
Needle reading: 195; °
